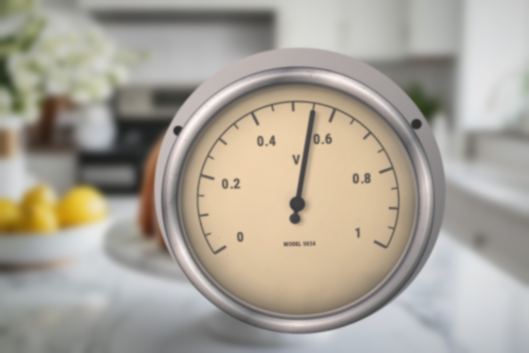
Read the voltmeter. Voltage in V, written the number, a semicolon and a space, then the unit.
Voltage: 0.55; V
